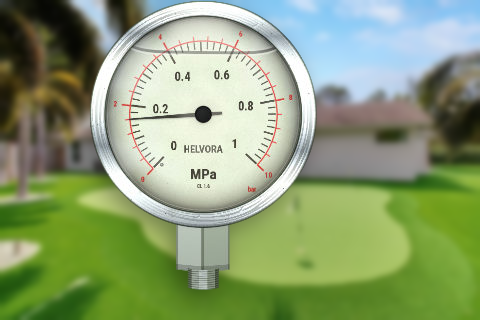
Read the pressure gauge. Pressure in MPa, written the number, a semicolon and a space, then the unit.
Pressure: 0.16; MPa
